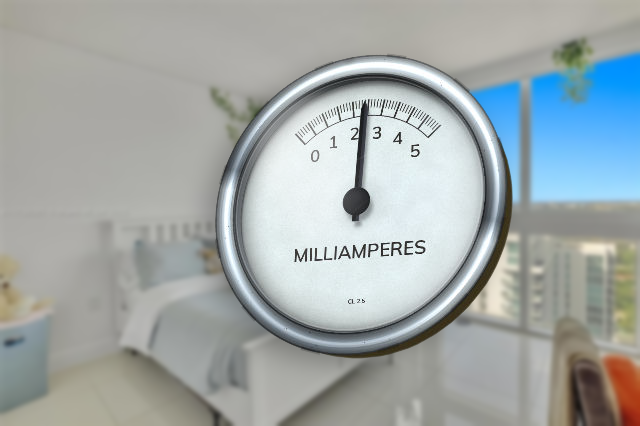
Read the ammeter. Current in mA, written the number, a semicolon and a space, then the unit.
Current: 2.5; mA
